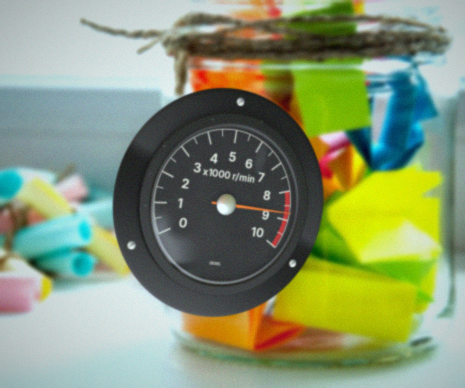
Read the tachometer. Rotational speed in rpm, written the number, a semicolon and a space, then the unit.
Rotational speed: 8750; rpm
